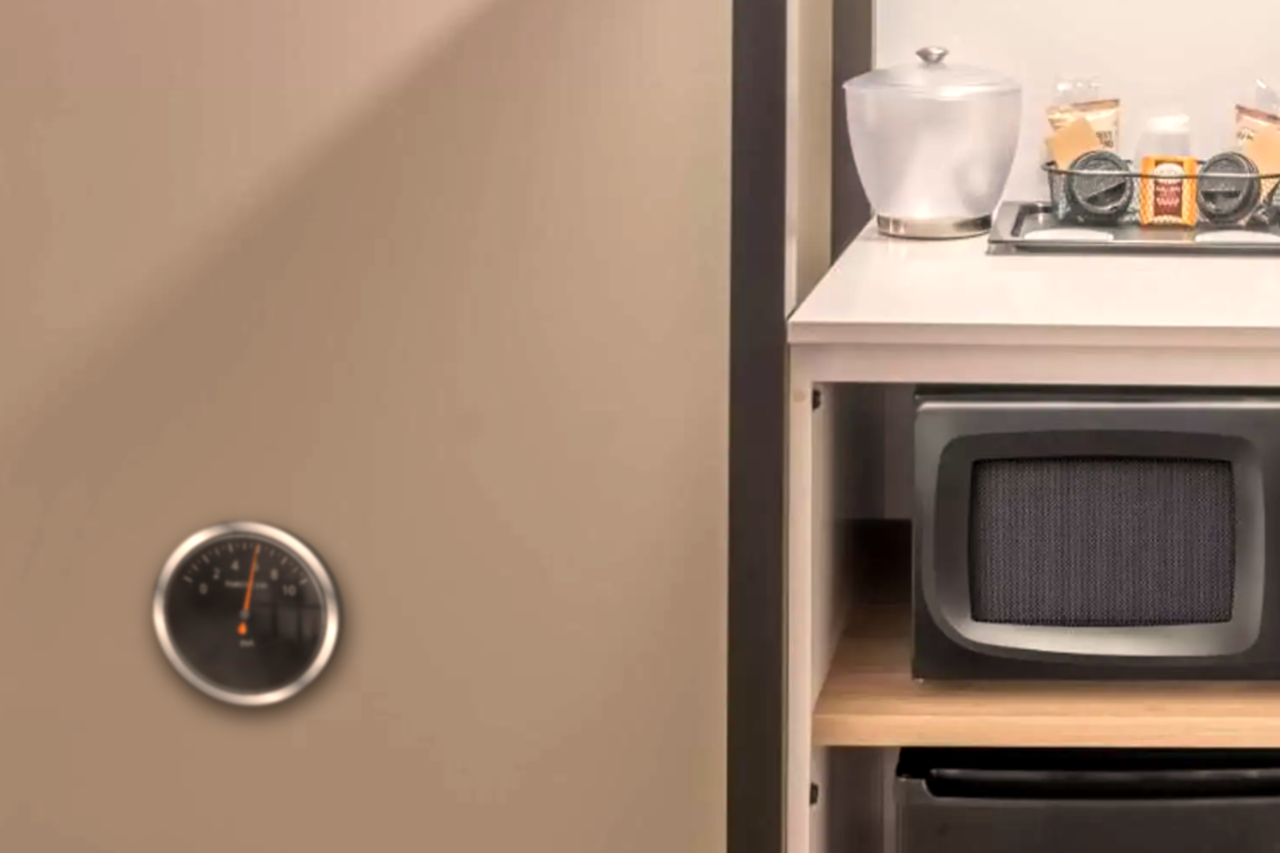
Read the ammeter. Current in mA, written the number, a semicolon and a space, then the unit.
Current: 6; mA
